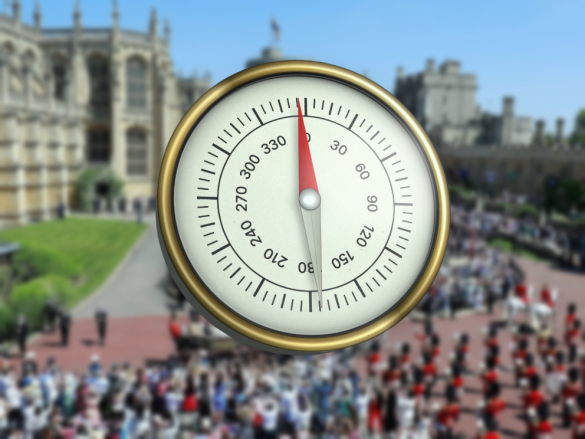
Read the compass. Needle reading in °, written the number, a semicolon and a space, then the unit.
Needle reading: 355; °
